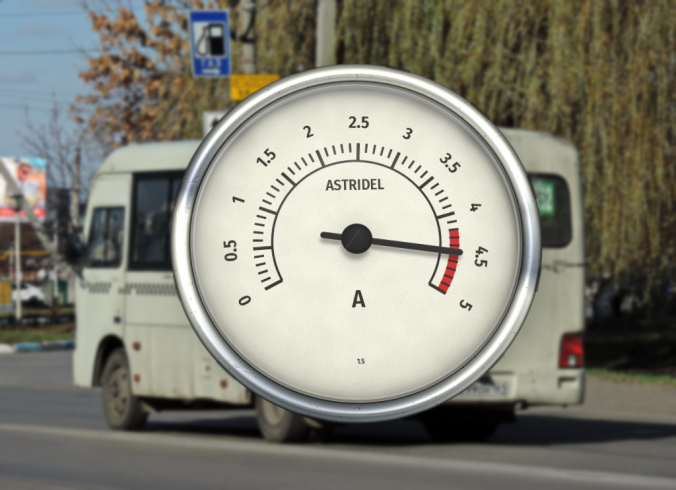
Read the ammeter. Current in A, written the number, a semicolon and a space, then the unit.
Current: 4.5; A
